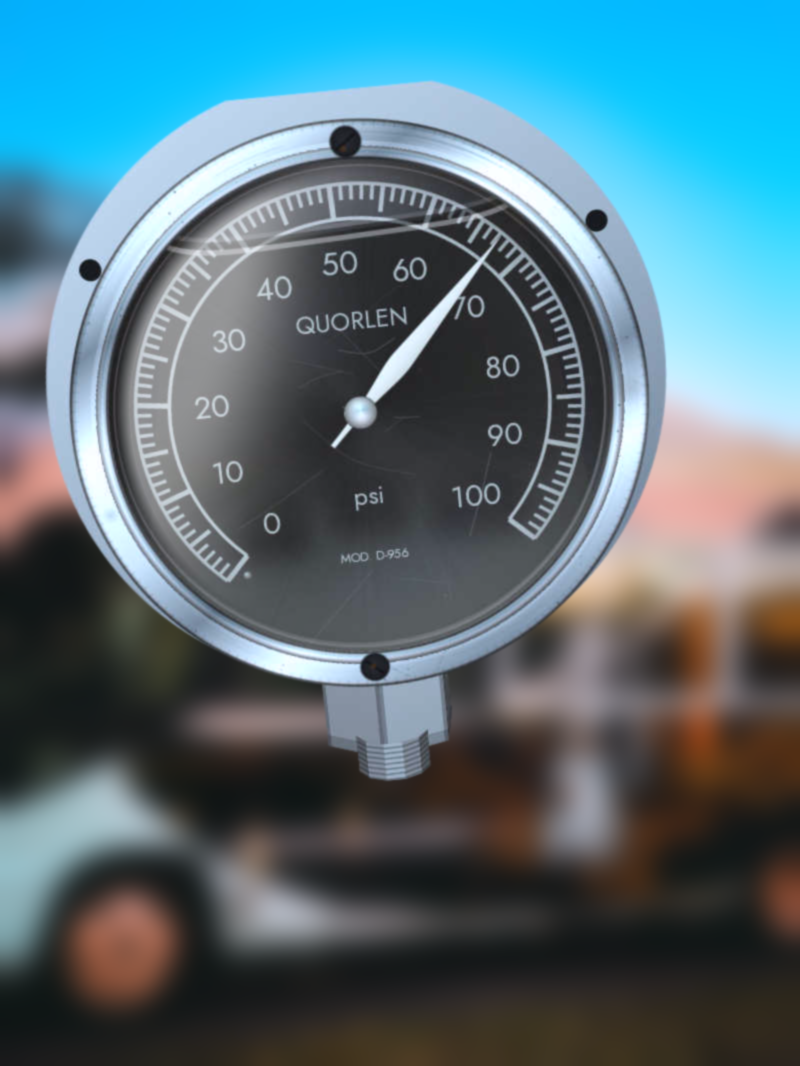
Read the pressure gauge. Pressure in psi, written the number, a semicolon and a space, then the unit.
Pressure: 67; psi
